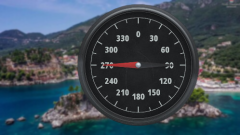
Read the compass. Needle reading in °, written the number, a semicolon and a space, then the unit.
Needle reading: 270; °
